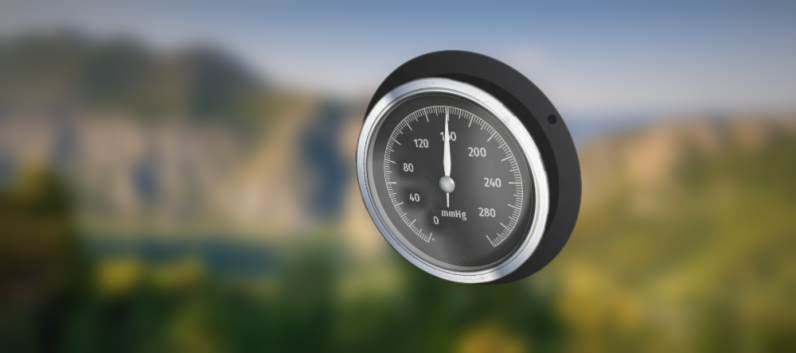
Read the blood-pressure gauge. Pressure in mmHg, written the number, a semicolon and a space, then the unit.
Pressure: 160; mmHg
